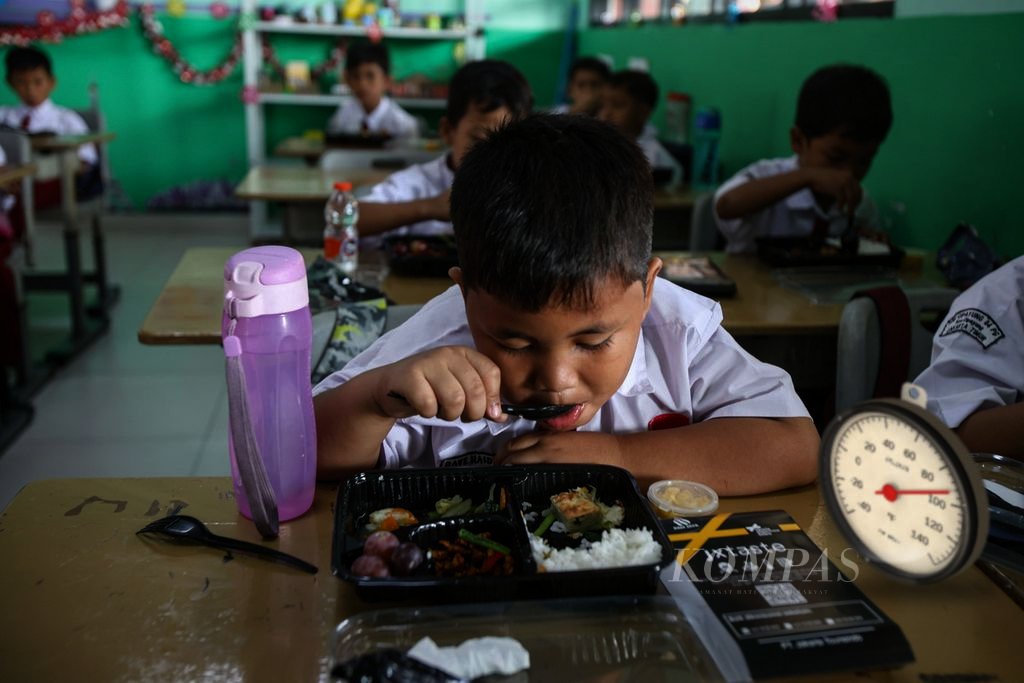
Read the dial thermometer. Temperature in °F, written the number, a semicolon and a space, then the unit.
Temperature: 92; °F
